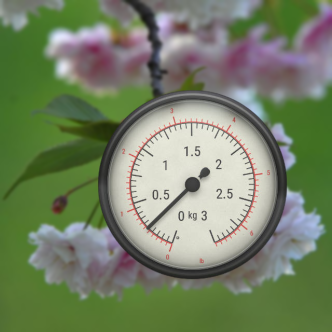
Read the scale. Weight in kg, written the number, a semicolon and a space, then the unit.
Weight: 0.25; kg
